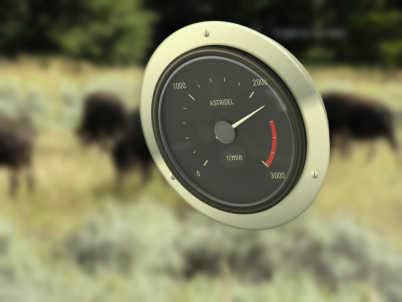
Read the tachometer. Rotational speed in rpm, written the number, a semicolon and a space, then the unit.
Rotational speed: 2200; rpm
